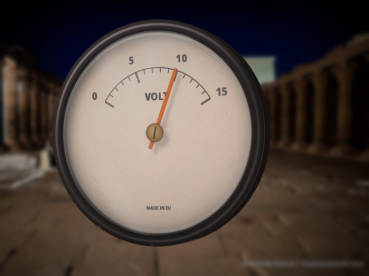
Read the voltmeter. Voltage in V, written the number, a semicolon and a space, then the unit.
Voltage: 10; V
